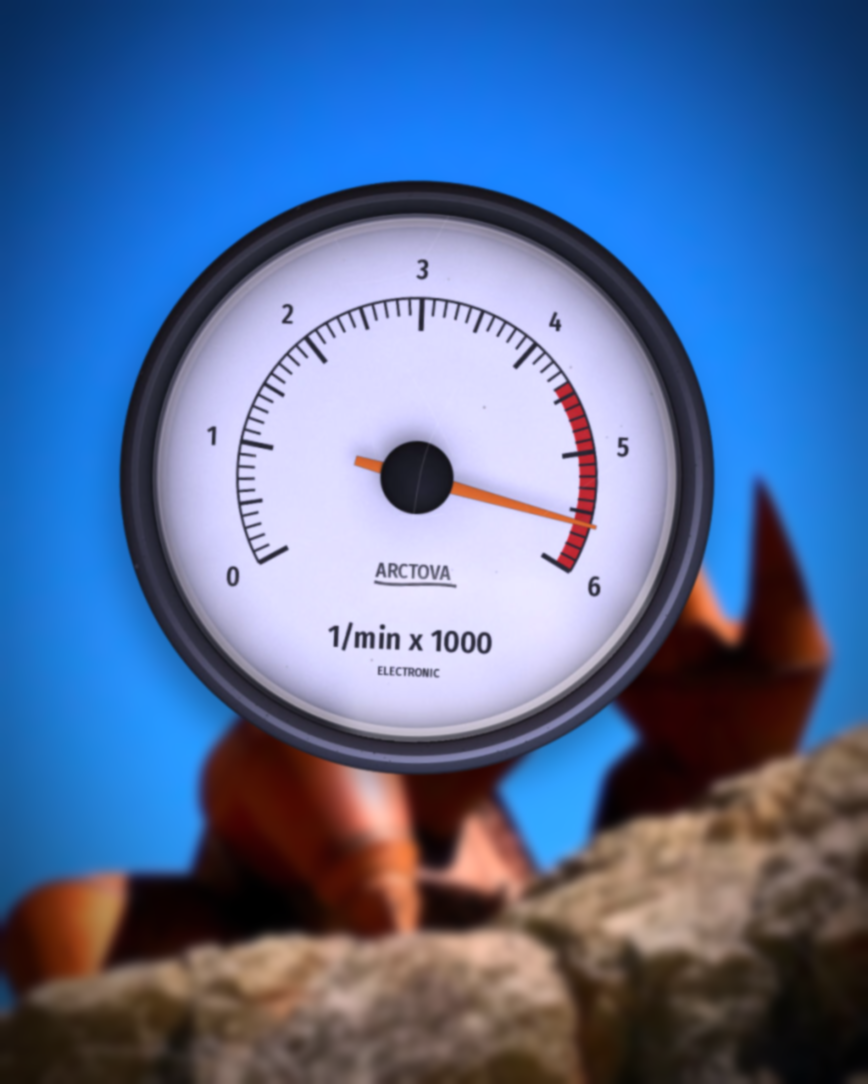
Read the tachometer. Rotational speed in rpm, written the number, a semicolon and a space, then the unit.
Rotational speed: 5600; rpm
